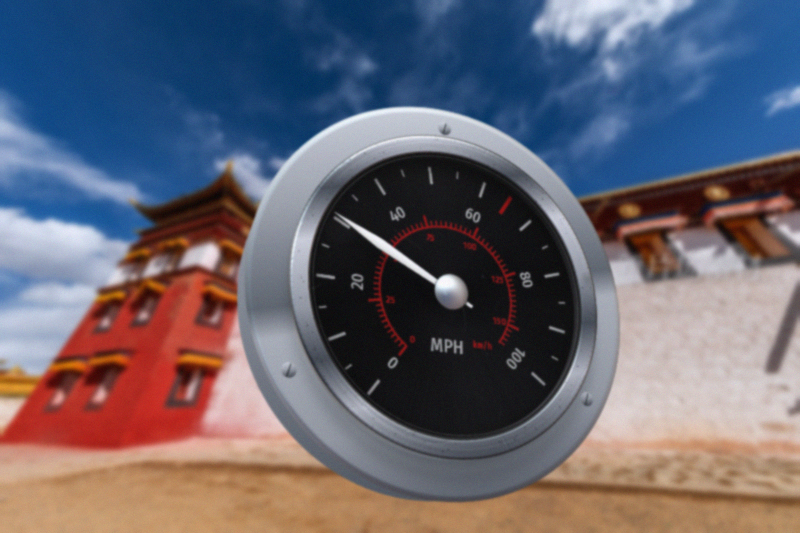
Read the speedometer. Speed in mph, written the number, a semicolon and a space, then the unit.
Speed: 30; mph
